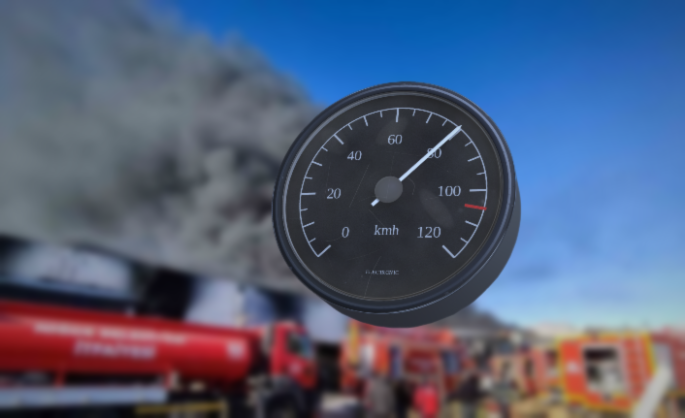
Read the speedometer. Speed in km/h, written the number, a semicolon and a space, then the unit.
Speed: 80; km/h
